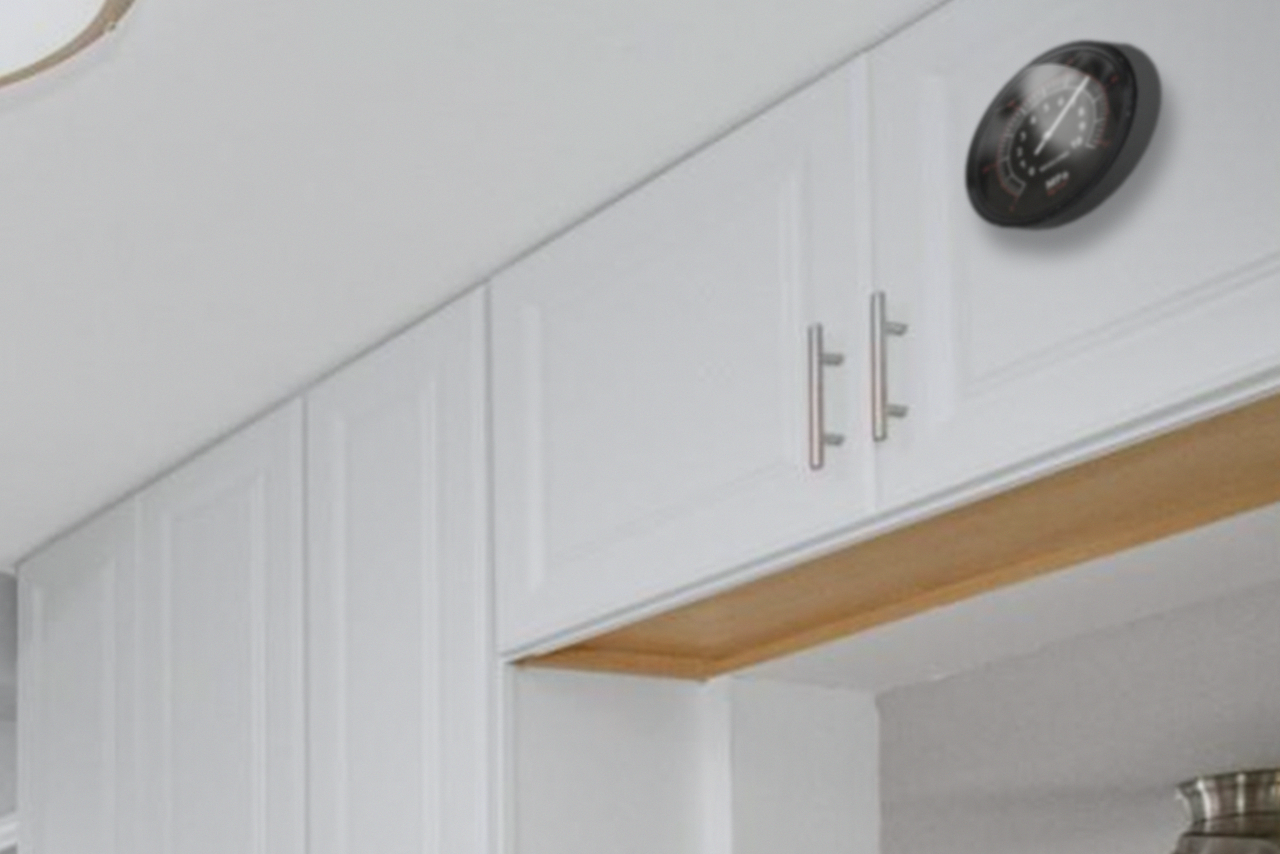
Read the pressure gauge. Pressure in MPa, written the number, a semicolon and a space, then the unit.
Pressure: 7; MPa
